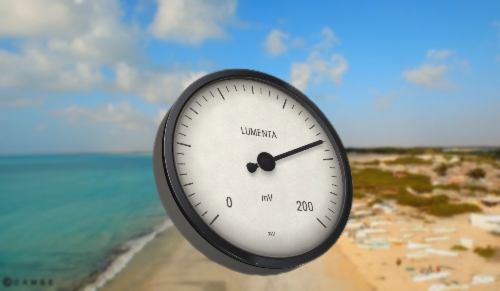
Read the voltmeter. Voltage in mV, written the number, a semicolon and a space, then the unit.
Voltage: 150; mV
